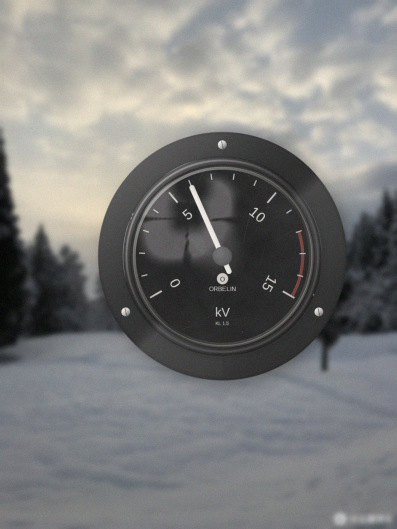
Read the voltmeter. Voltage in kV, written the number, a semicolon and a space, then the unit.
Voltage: 6; kV
